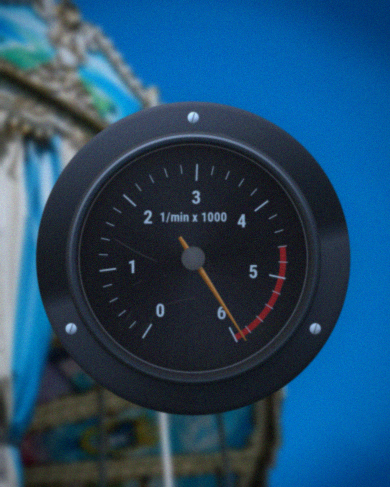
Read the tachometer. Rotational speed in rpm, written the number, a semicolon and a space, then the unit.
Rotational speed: 5900; rpm
